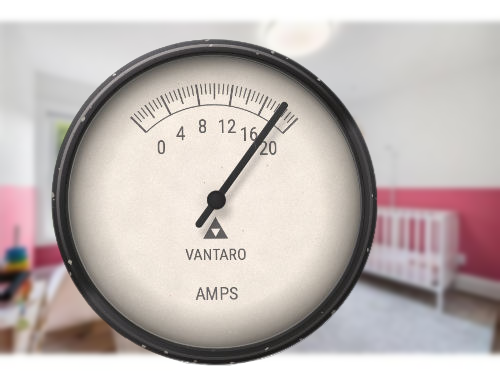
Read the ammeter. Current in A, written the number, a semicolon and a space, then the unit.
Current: 18; A
